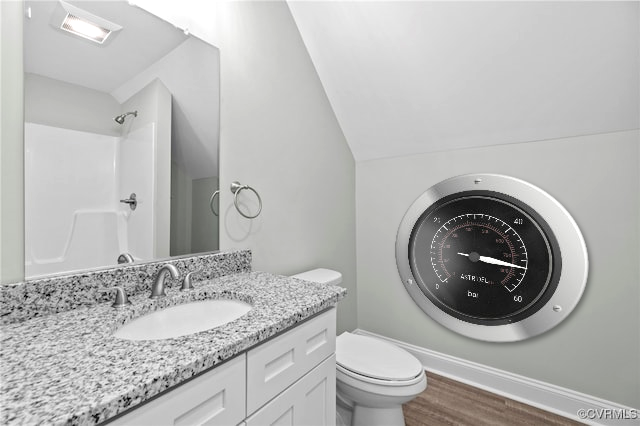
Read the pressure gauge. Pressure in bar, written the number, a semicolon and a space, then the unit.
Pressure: 52; bar
